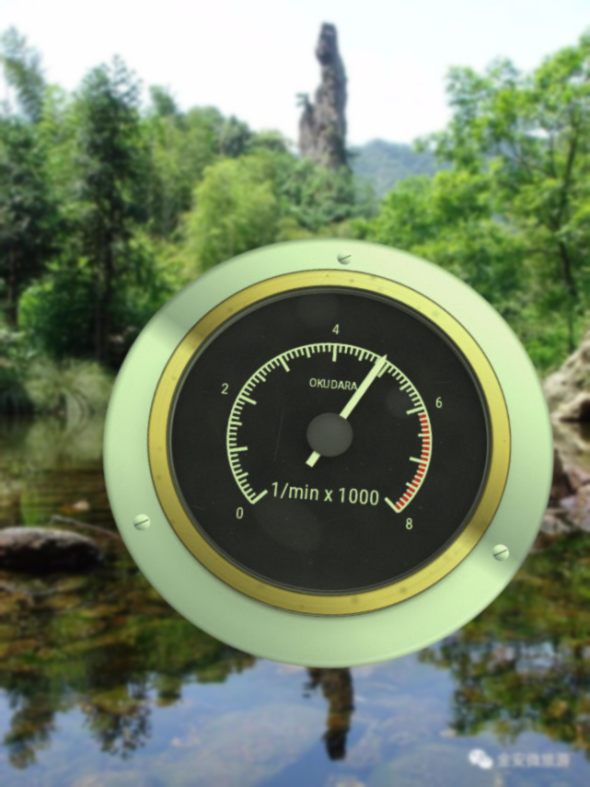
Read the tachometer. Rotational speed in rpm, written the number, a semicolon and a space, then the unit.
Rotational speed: 4900; rpm
